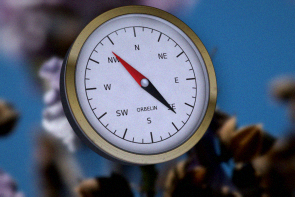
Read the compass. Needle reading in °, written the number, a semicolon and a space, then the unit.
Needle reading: 320; °
